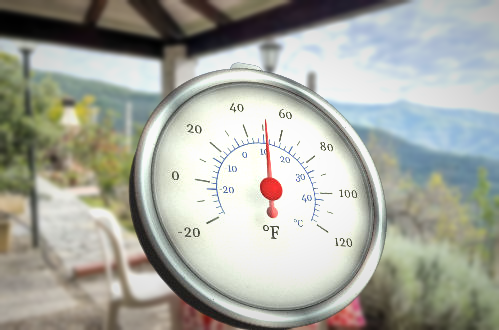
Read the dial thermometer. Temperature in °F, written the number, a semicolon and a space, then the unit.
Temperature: 50; °F
